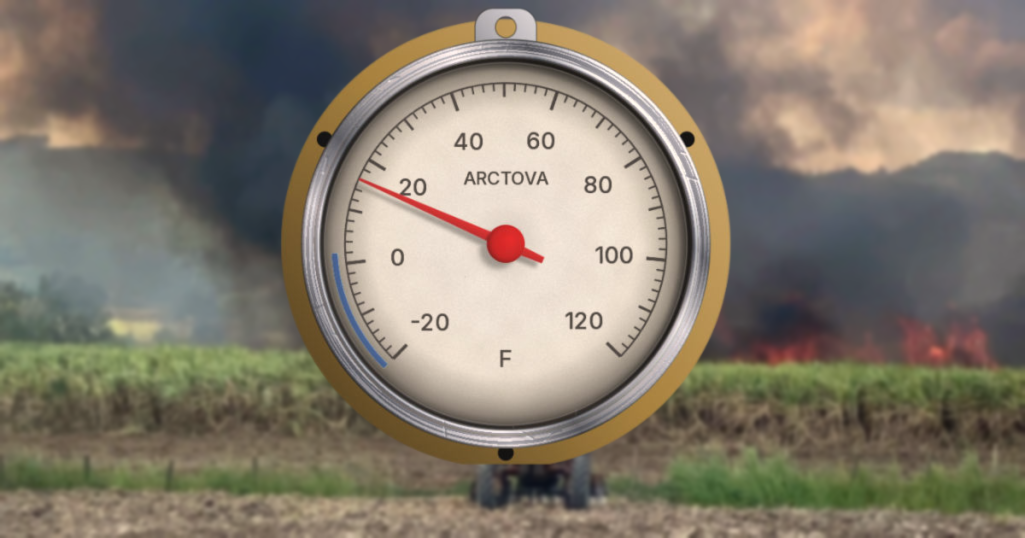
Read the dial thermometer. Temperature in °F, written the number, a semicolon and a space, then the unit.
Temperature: 16; °F
